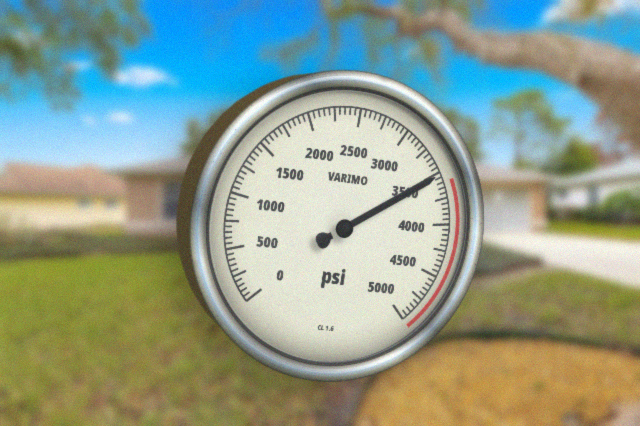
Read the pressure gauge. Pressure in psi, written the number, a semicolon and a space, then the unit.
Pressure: 3500; psi
